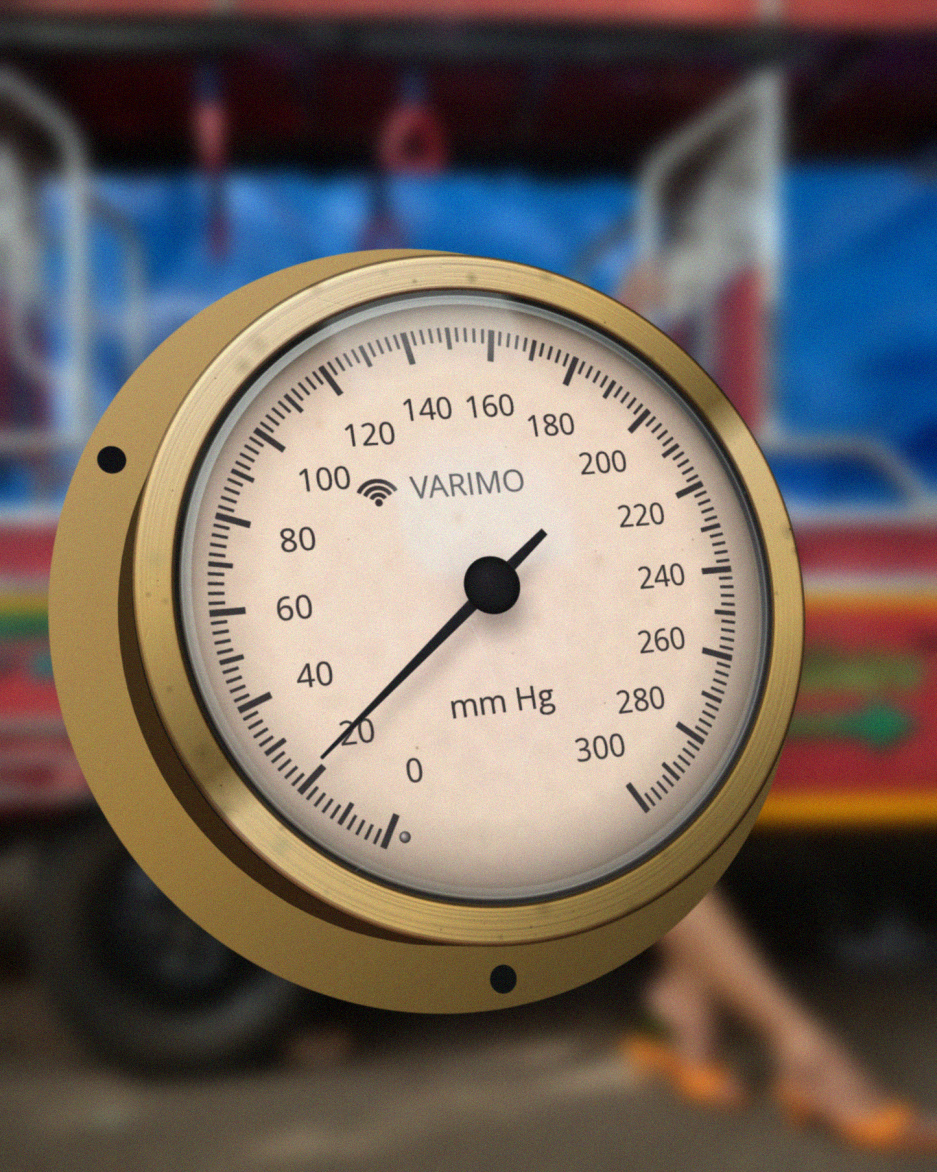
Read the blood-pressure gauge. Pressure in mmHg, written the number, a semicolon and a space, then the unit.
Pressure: 22; mmHg
